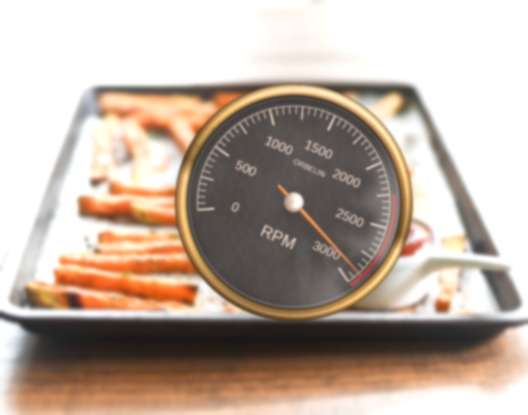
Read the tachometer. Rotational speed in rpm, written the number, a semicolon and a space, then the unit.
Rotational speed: 2900; rpm
